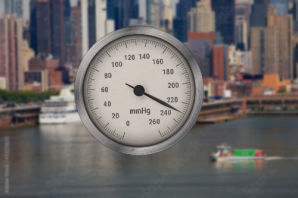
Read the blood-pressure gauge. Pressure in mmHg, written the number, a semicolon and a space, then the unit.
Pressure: 230; mmHg
